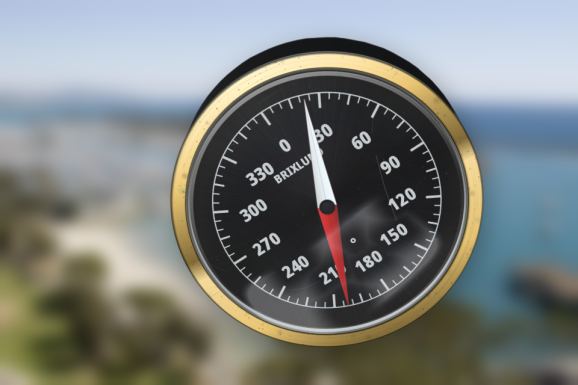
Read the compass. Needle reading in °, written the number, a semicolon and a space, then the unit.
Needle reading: 202.5; °
